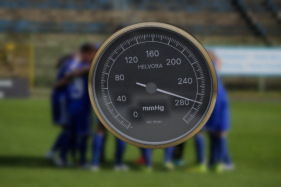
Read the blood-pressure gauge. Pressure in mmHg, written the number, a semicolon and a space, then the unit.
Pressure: 270; mmHg
